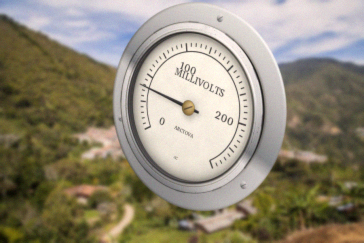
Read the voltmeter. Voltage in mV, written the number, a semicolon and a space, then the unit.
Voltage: 40; mV
